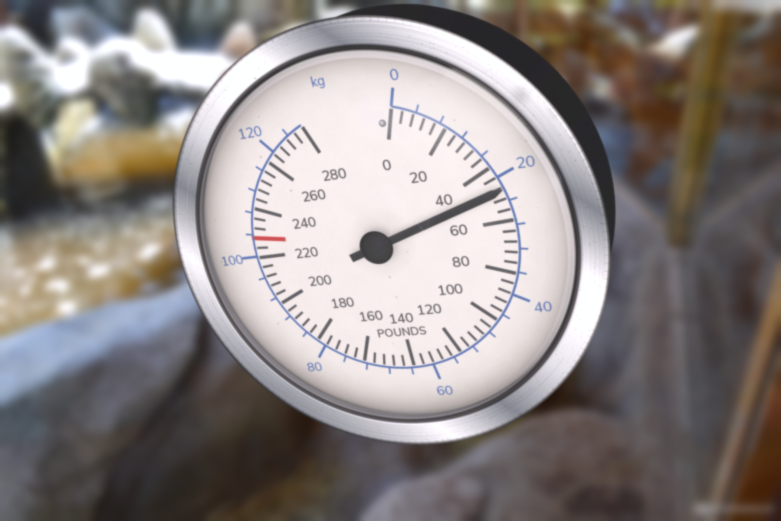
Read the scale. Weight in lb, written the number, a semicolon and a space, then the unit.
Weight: 48; lb
